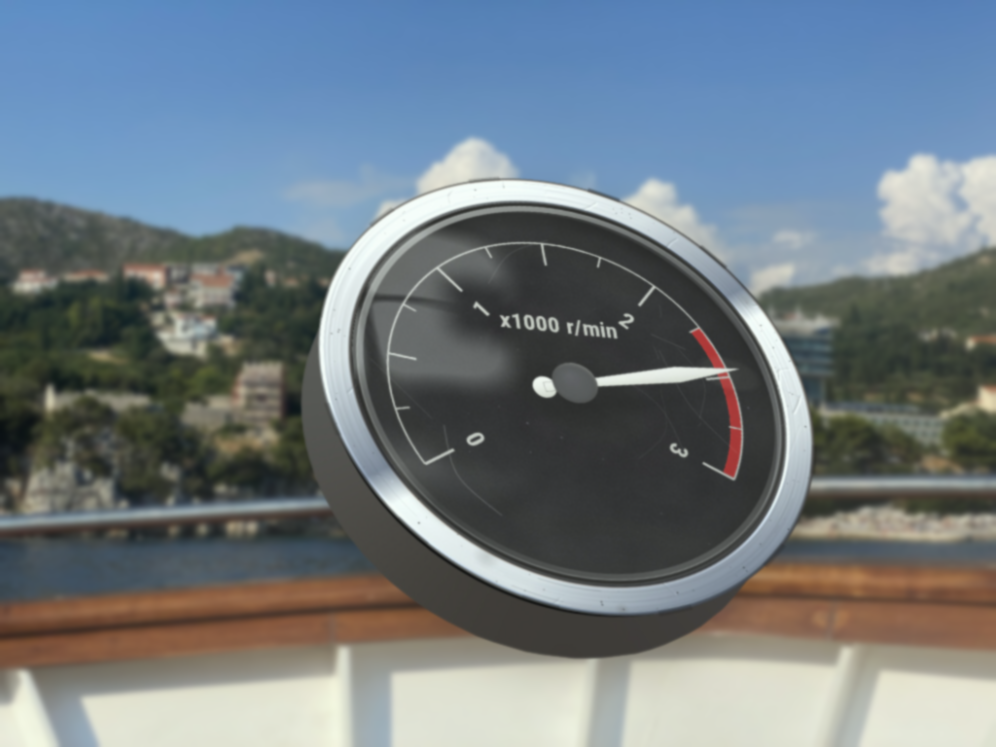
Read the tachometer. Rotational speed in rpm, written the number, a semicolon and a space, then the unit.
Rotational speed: 2500; rpm
